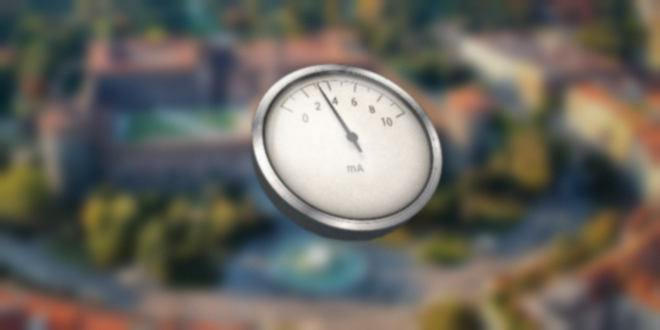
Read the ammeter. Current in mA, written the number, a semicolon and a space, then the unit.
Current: 3; mA
